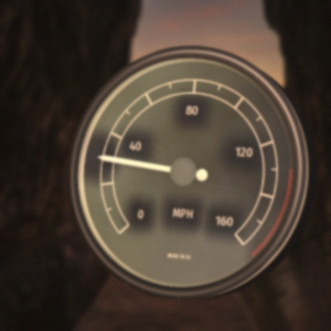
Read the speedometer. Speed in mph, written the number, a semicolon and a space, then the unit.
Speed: 30; mph
